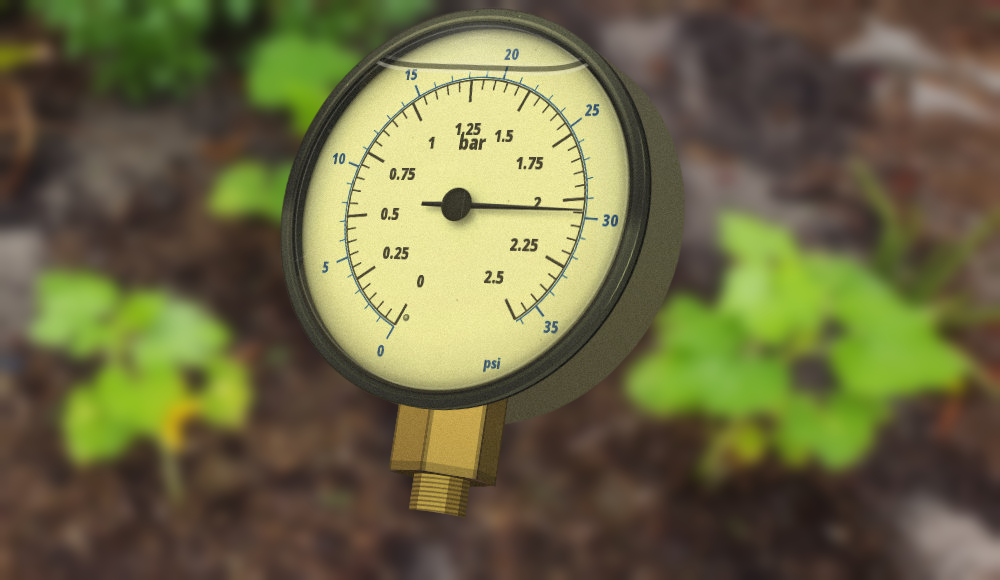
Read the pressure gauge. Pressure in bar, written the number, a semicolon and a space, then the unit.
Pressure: 2.05; bar
